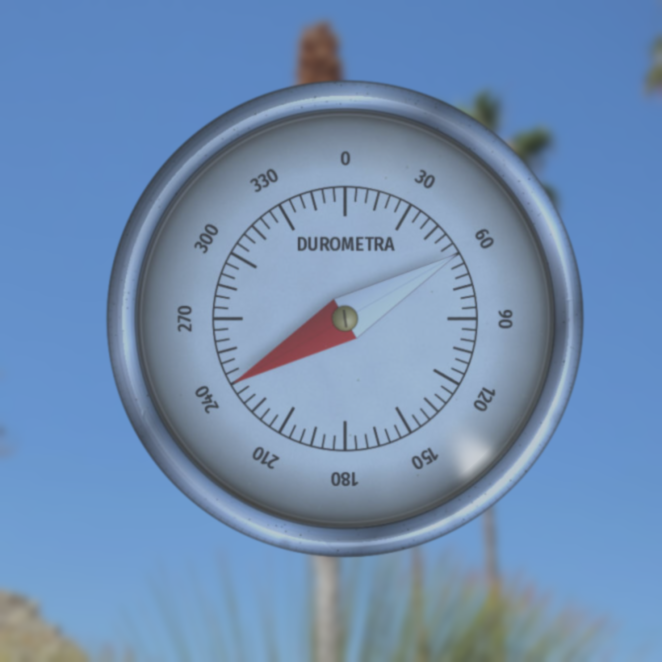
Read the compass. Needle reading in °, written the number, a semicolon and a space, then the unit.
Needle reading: 240; °
